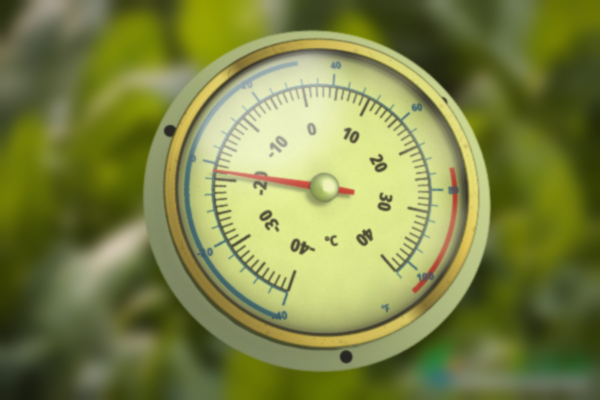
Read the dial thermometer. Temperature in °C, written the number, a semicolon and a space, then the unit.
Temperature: -19; °C
